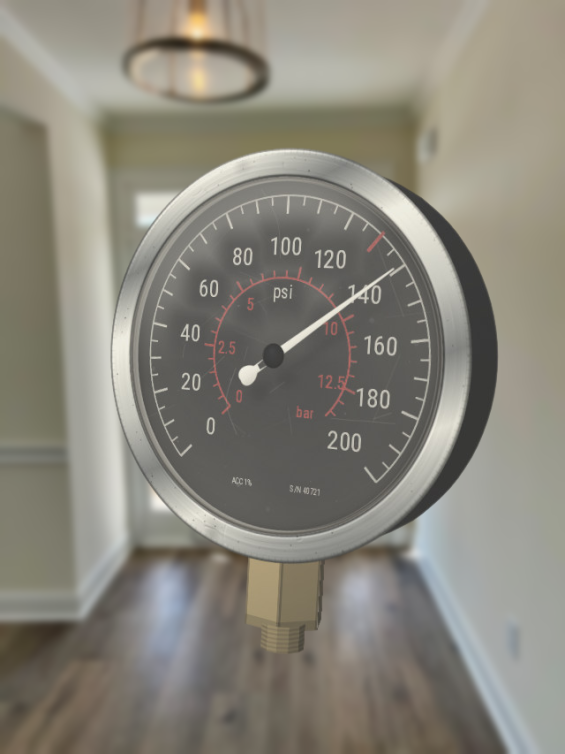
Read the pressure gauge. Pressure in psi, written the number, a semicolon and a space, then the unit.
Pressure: 140; psi
